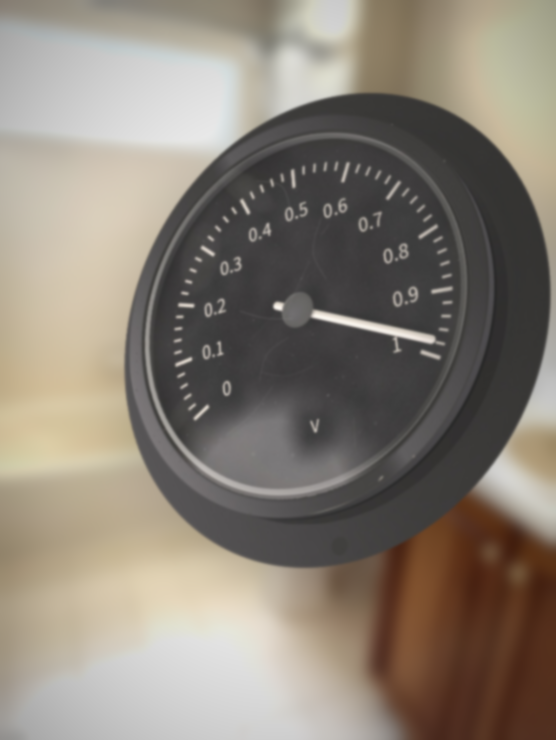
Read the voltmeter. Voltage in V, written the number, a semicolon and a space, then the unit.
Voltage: 0.98; V
